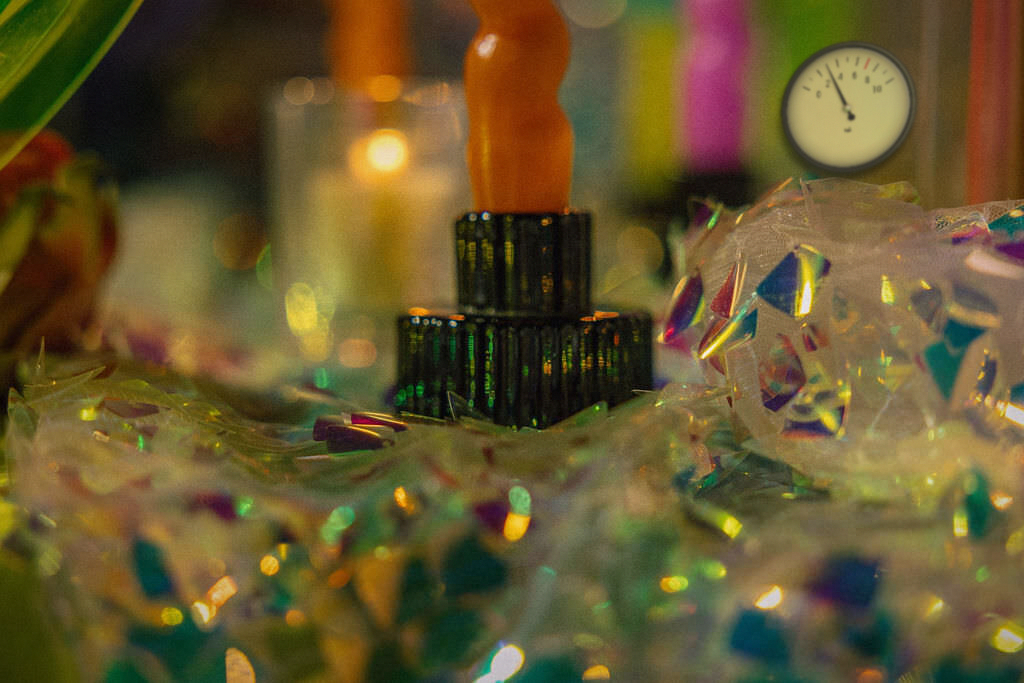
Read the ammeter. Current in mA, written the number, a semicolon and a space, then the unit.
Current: 3; mA
